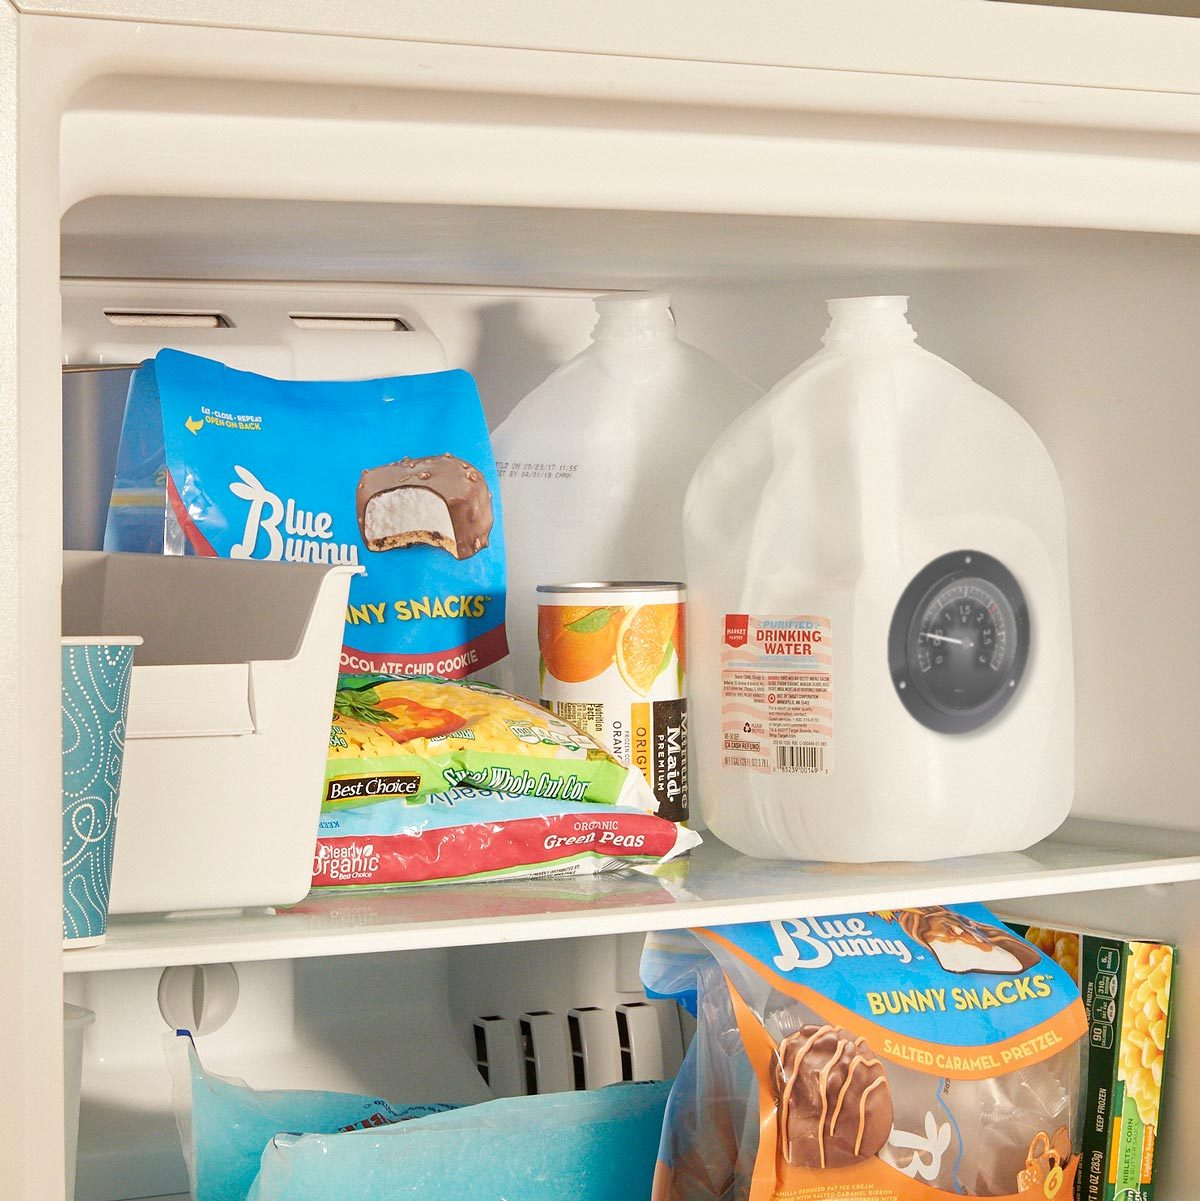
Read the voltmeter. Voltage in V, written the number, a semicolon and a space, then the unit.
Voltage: 0.5; V
